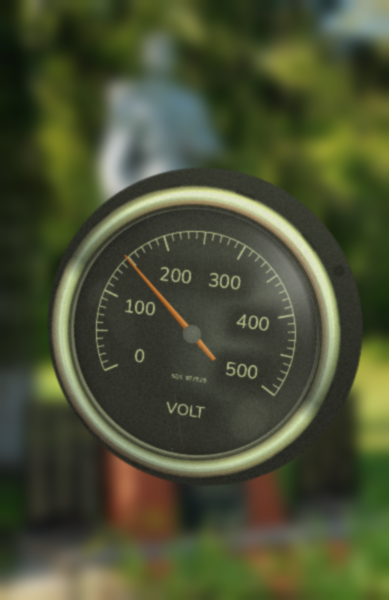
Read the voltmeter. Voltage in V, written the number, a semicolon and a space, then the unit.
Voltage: 150; V
